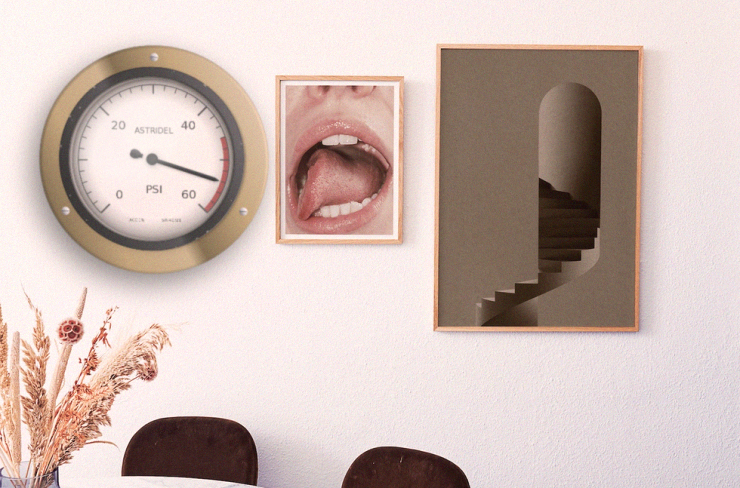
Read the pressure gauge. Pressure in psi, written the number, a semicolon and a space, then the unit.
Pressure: 54; psi
